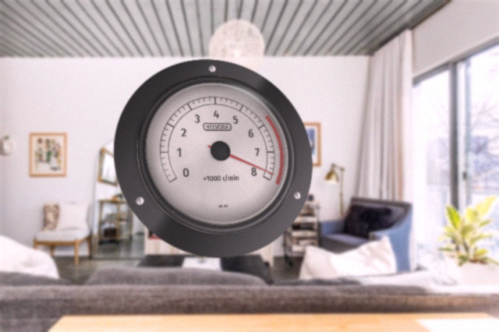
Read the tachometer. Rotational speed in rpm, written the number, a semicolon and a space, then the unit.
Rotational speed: 7800; rpm
